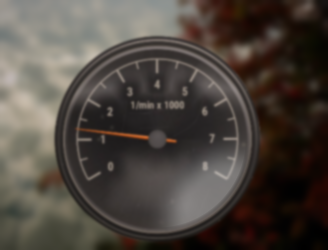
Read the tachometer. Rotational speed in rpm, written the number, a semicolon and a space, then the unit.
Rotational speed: 1250; rpm
